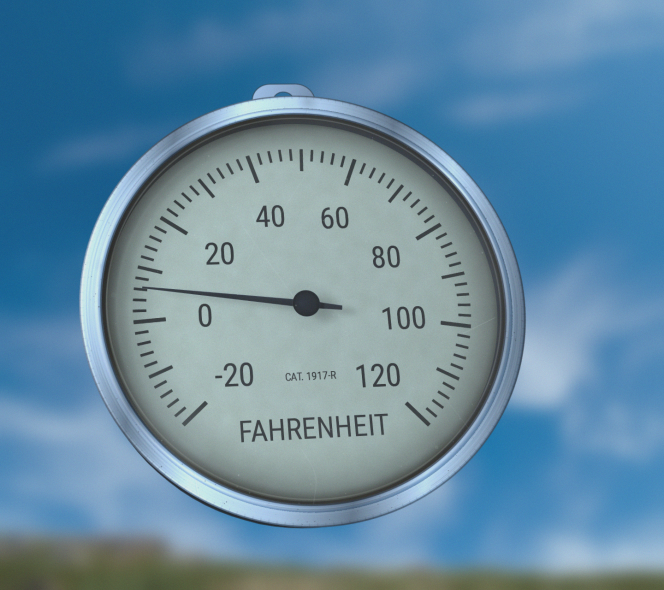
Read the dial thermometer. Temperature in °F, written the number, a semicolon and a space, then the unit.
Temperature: 6; °F
